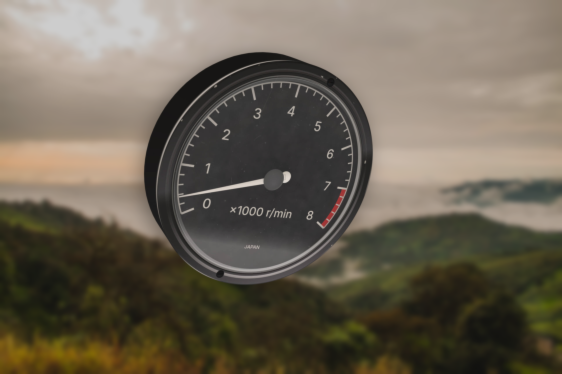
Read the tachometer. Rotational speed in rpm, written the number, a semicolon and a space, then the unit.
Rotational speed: 400; rpm
